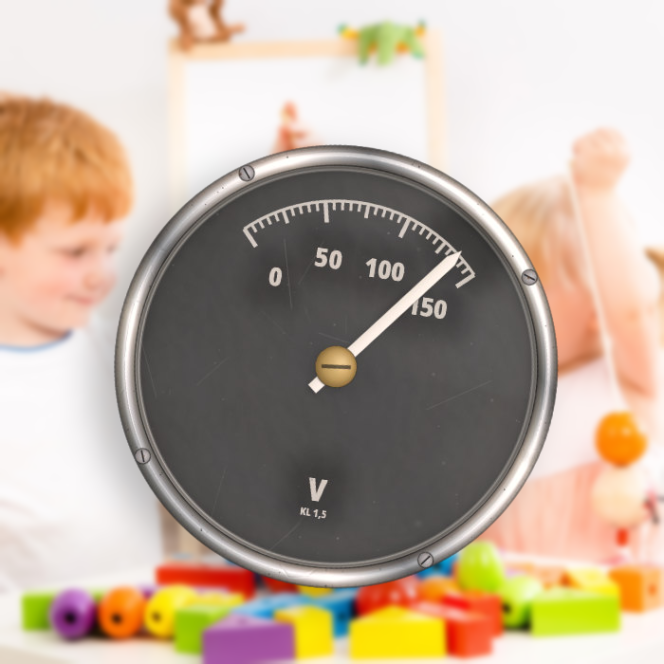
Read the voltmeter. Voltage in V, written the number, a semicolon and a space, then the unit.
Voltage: 135; V
